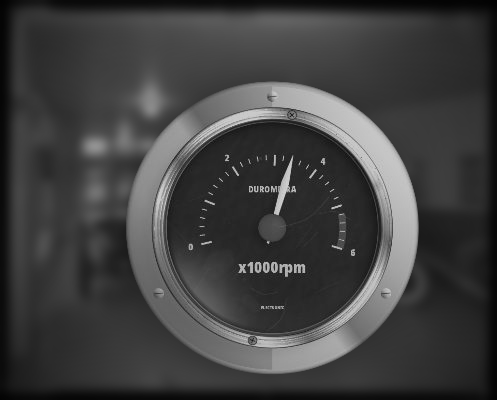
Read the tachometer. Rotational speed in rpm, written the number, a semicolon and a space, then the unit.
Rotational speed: 3400; rpm
